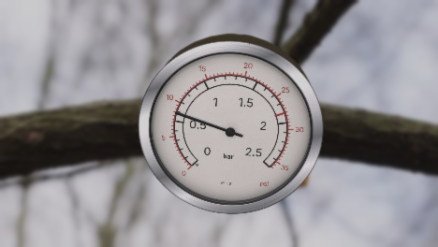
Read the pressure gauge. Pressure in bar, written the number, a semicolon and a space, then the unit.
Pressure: 0.6; bar
